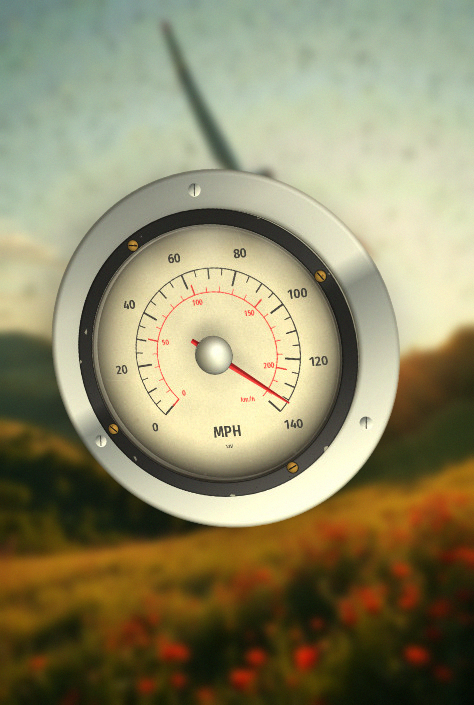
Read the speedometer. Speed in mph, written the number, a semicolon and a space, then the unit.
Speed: 135; mph
